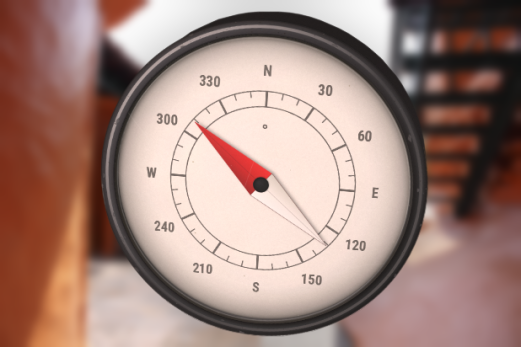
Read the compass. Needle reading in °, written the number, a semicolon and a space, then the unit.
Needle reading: 310; °
